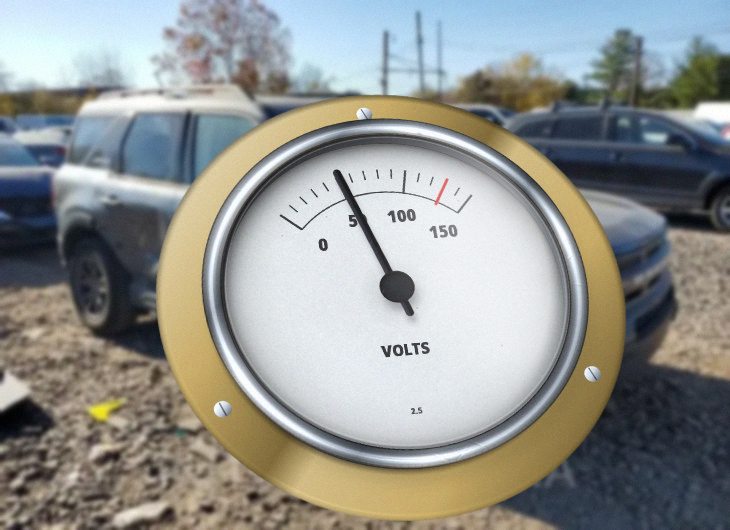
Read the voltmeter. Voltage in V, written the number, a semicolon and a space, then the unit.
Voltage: 50; V
